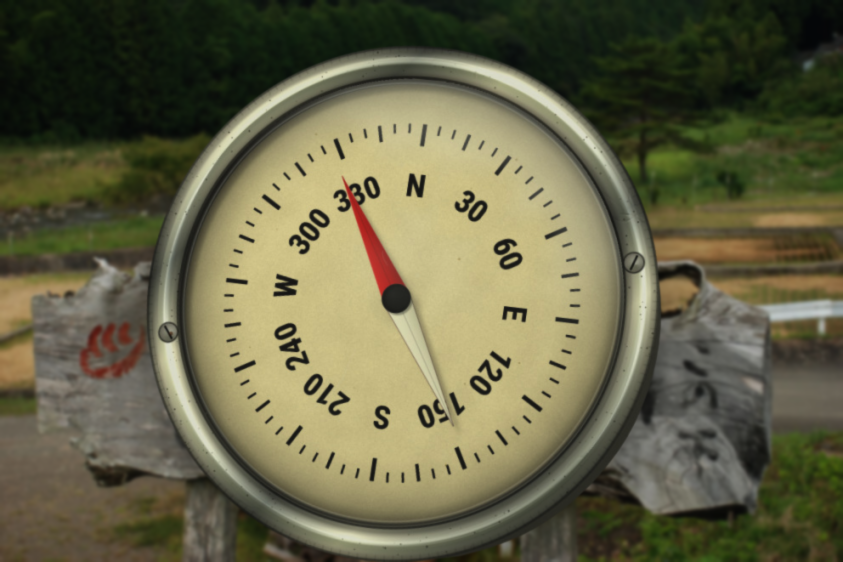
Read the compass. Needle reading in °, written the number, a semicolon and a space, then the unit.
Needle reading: 327.5; °
